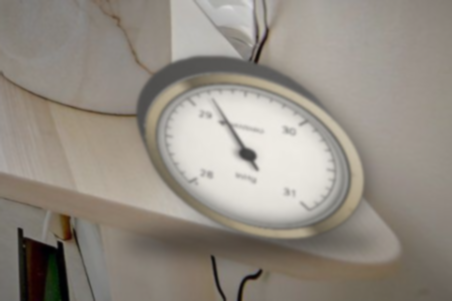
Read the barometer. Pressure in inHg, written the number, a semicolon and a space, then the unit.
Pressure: 29.2; inHg
